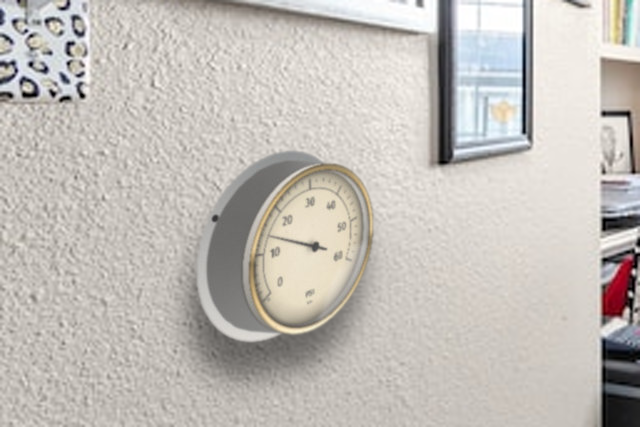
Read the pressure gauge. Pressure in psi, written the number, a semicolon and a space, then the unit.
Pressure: 14; psi
